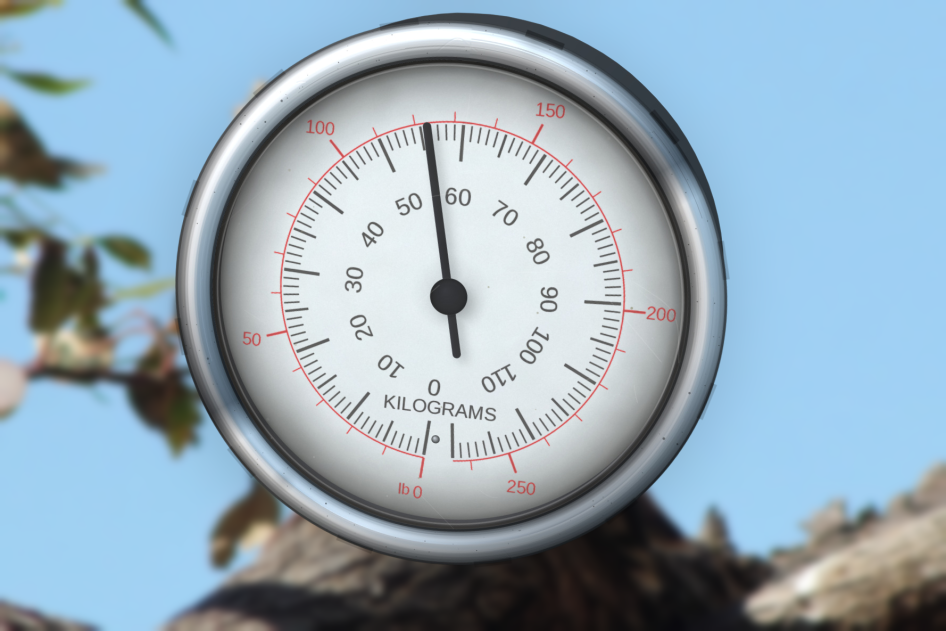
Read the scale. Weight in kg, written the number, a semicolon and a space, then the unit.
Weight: 56; kg
